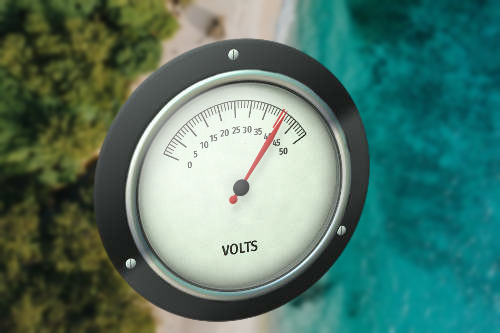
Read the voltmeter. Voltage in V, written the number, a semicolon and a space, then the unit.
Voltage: 40; V
